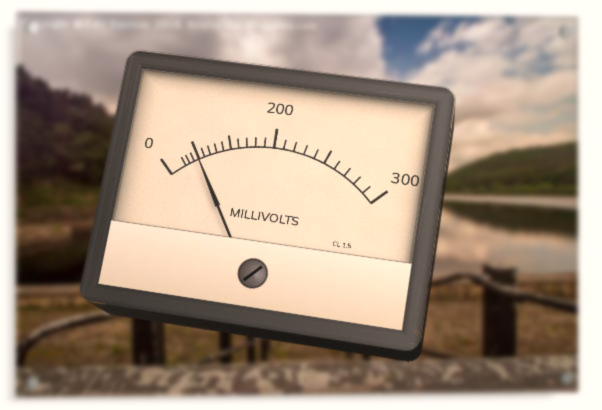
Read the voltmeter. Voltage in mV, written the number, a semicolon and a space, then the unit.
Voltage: 100; mV
